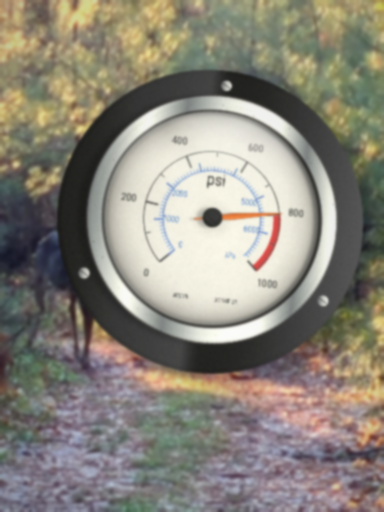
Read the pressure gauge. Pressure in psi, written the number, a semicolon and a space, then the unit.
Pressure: 800; psi
